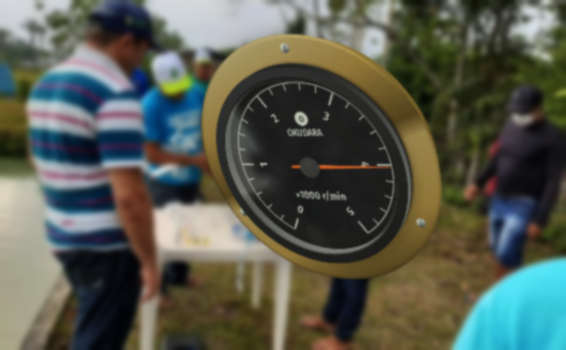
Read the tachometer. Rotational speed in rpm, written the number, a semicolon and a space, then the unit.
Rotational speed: 4000; rpm
